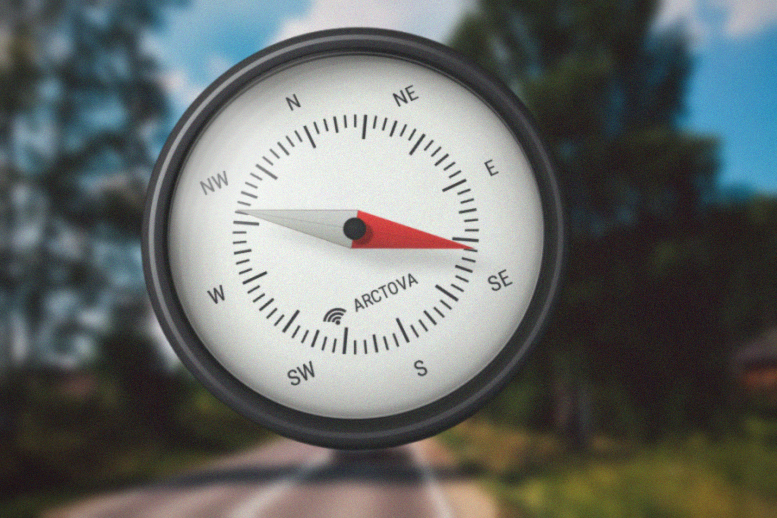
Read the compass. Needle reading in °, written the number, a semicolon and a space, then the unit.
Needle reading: 125; °
